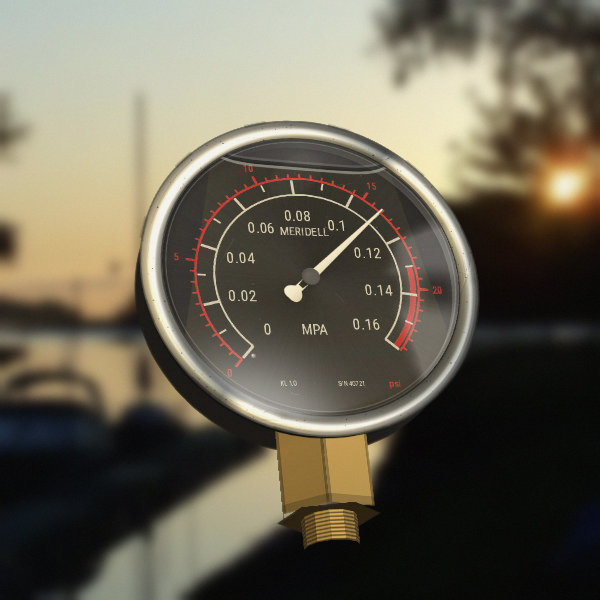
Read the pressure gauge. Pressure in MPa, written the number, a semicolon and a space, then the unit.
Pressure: 0.11; MPa
